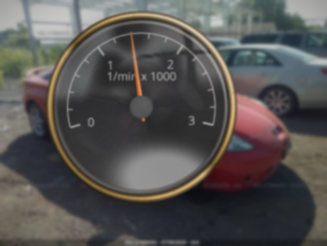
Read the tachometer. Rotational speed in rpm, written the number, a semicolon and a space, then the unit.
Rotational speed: 1400; rpm
